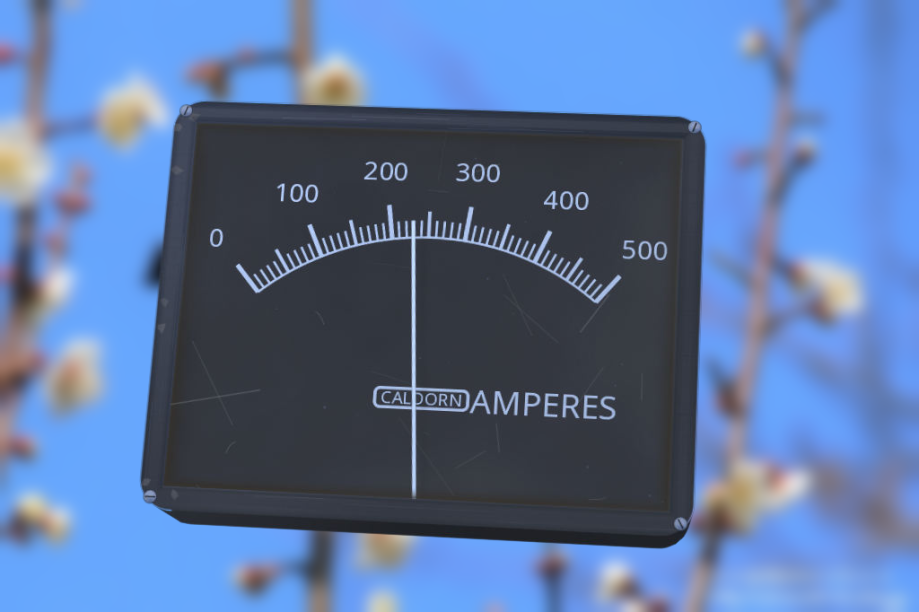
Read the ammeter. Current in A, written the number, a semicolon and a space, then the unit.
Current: 230; A
